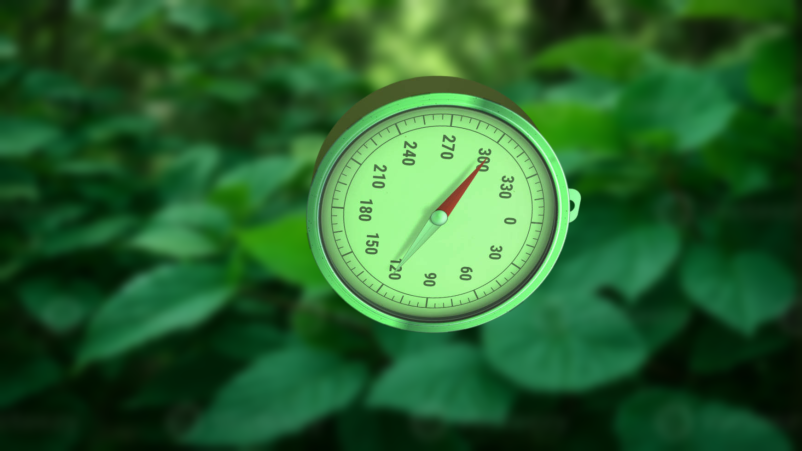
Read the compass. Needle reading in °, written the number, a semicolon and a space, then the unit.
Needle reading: 300; °
